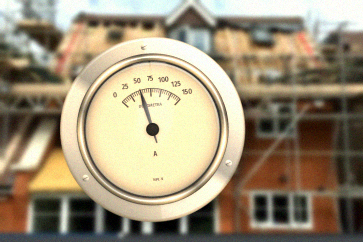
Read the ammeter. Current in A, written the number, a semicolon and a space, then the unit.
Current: 50; A
